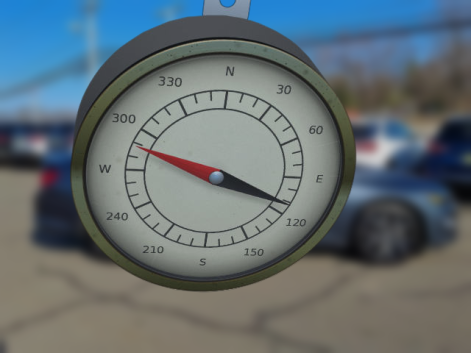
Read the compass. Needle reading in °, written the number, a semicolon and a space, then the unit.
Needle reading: 290; °
